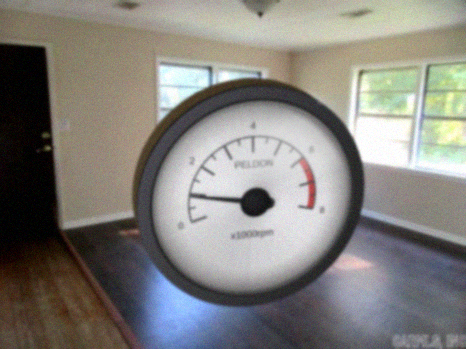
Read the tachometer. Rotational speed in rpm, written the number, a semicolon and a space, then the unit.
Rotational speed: 1000; rpm
